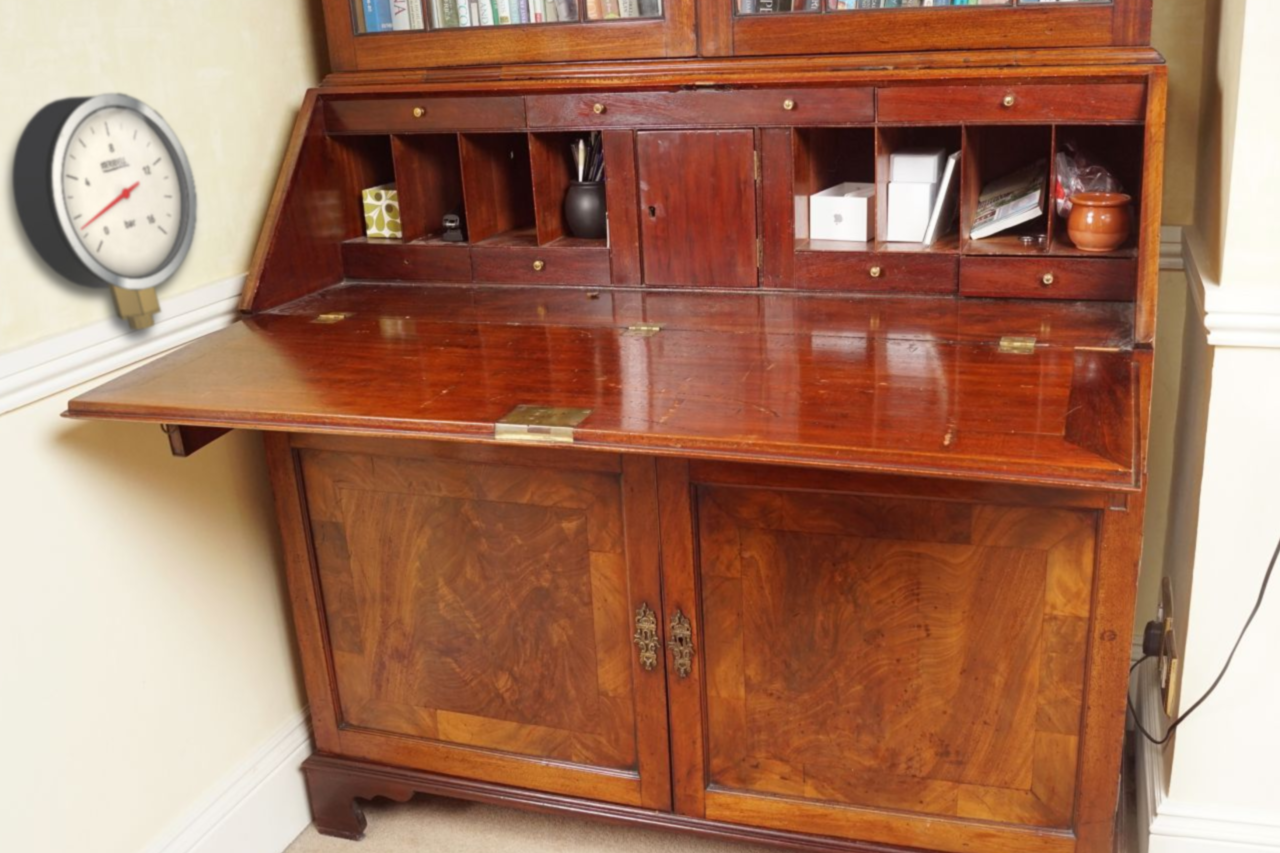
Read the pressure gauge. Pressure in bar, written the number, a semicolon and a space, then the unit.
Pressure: 1.5; bar
